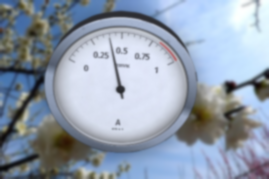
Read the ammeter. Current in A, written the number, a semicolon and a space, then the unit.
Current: 0.4; A
